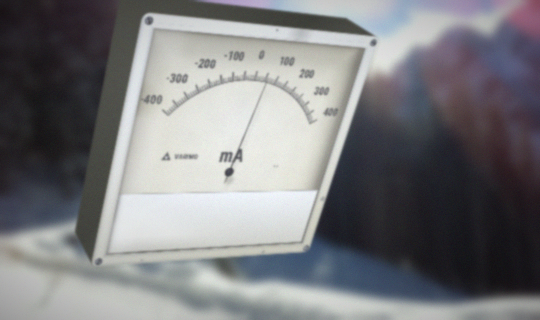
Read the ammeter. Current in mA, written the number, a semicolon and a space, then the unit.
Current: 50; mA
